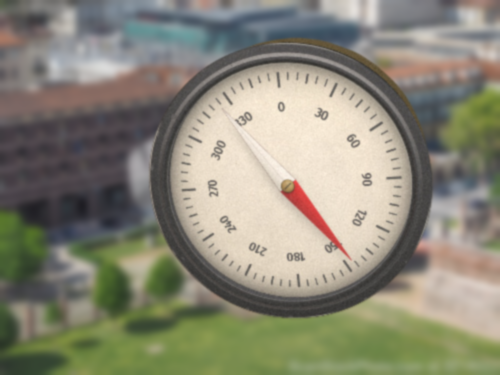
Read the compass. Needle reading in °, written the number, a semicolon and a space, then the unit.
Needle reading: 145; °
